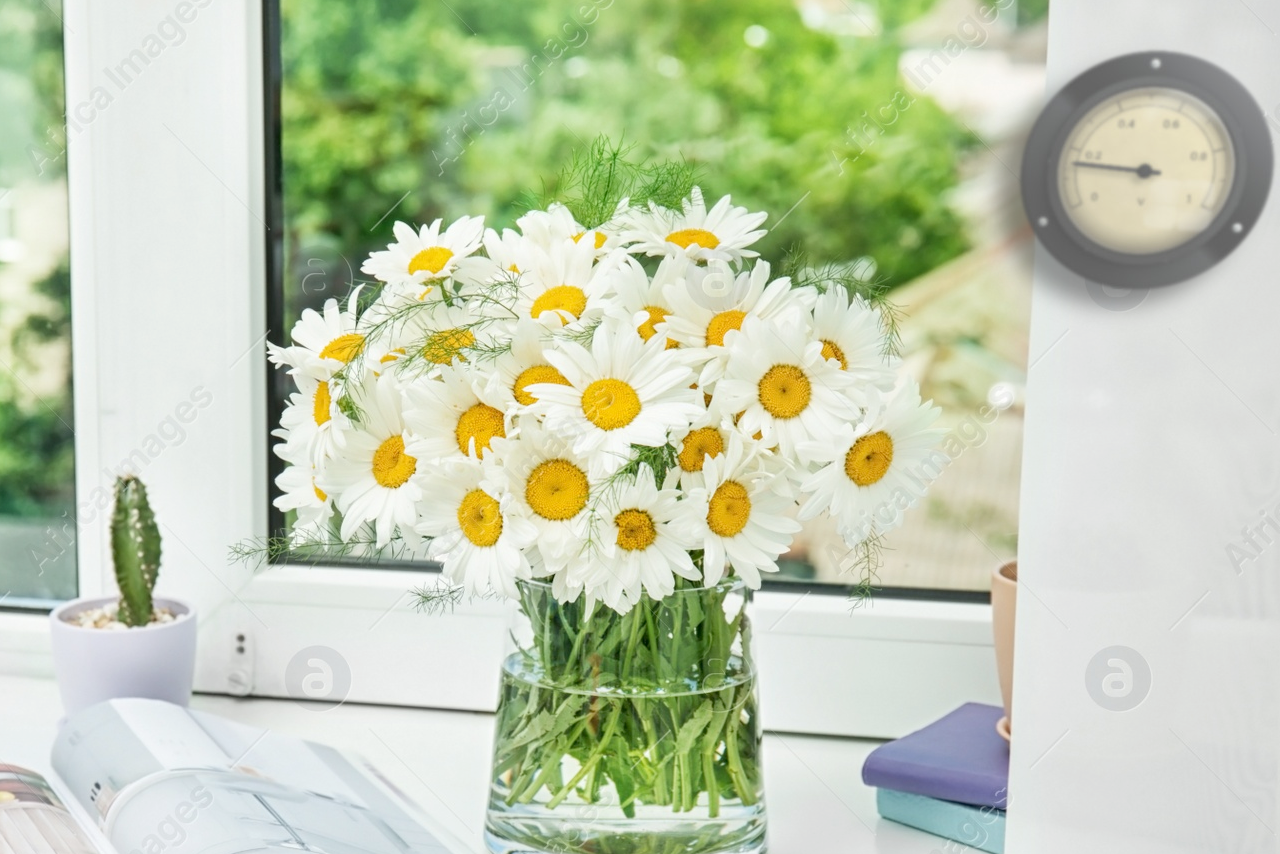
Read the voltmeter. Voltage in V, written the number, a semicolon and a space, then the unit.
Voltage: 0.15; V
